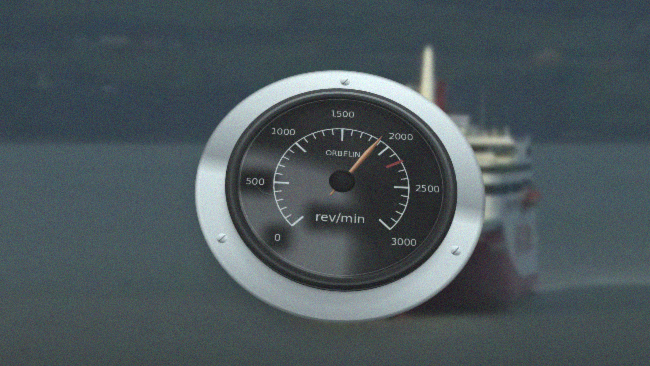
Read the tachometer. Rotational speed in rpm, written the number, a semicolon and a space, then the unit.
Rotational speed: 1900; rpm
